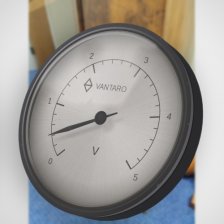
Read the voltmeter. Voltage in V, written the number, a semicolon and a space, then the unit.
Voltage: 0.4; V
